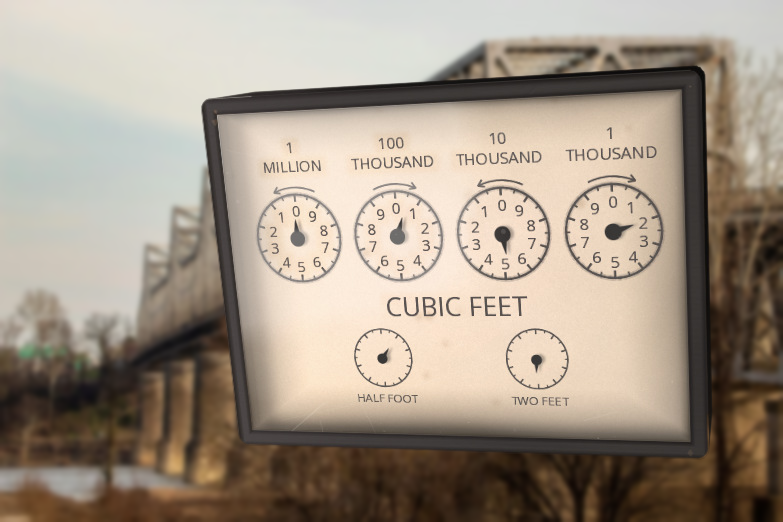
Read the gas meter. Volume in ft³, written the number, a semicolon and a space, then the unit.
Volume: 5200; ft³
